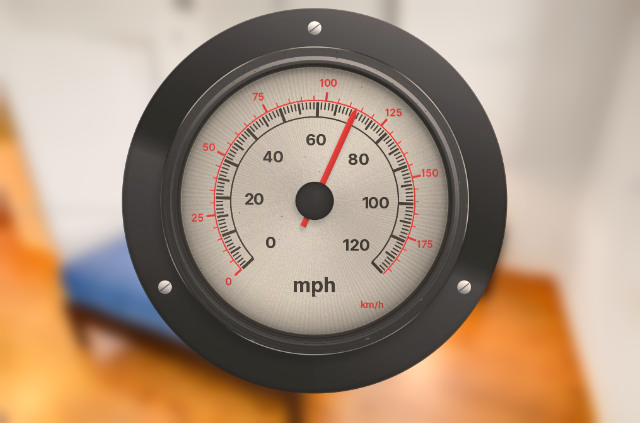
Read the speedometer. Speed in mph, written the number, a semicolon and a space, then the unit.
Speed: 70; mph
